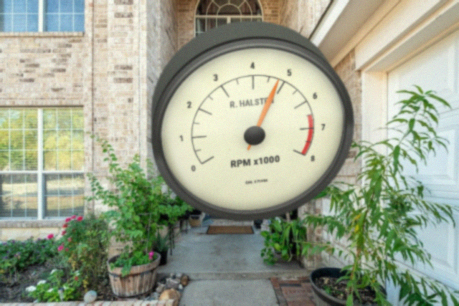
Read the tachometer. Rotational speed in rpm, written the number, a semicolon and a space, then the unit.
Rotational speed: 4750; rpm
